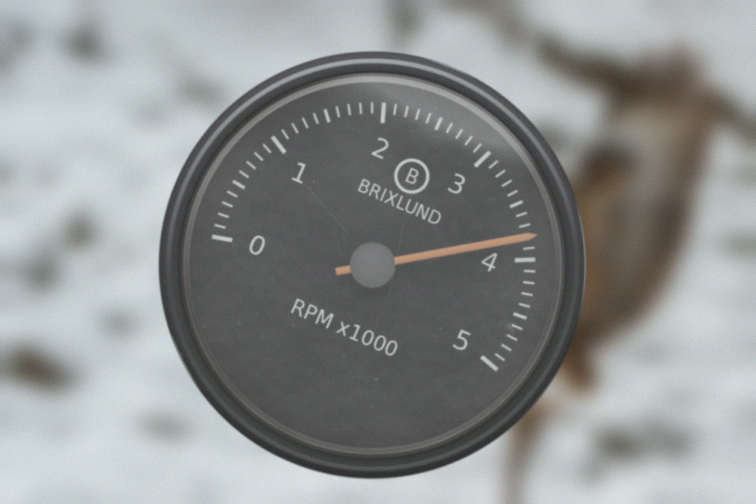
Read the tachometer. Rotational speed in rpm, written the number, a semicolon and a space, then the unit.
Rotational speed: 3800; rpm
